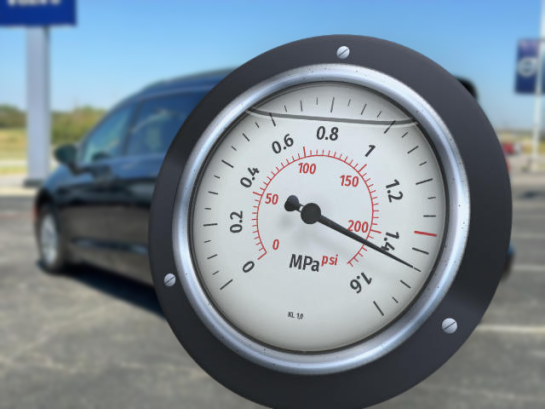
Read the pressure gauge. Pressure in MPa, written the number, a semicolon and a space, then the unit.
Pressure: 1.45; MPa
